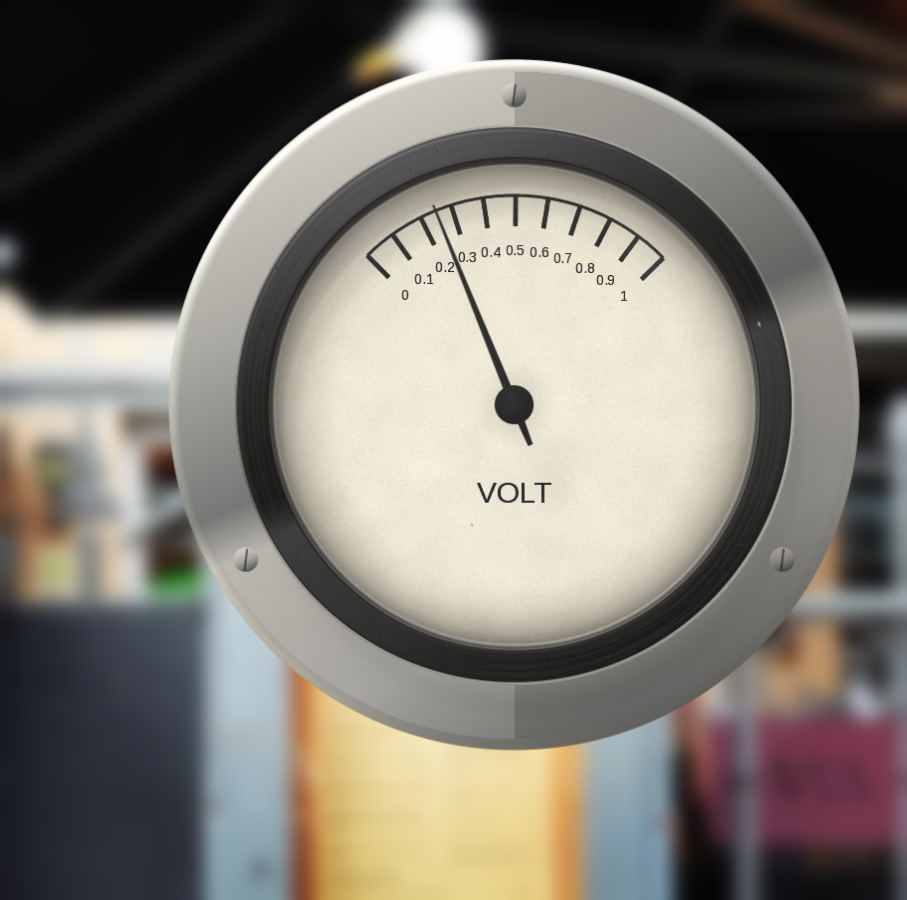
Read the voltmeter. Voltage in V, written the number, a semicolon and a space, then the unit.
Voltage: 0.25; V
